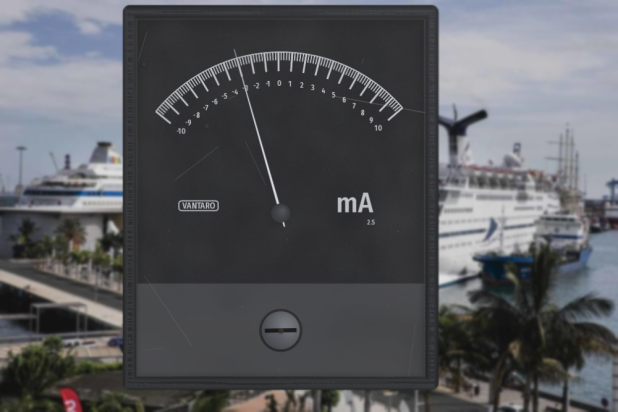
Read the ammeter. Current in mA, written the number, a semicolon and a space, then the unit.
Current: -3; mA
